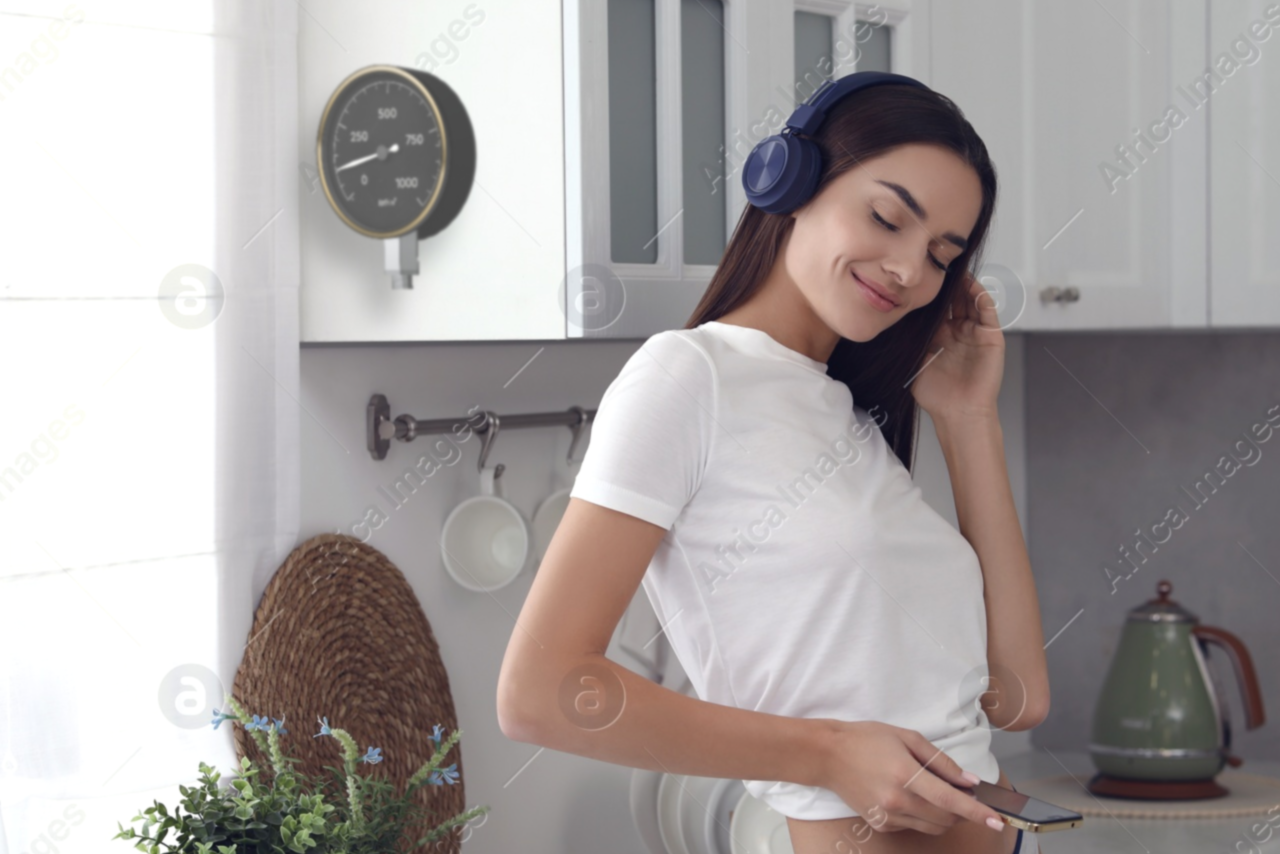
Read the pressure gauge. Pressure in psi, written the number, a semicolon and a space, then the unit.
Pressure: 100; psi
